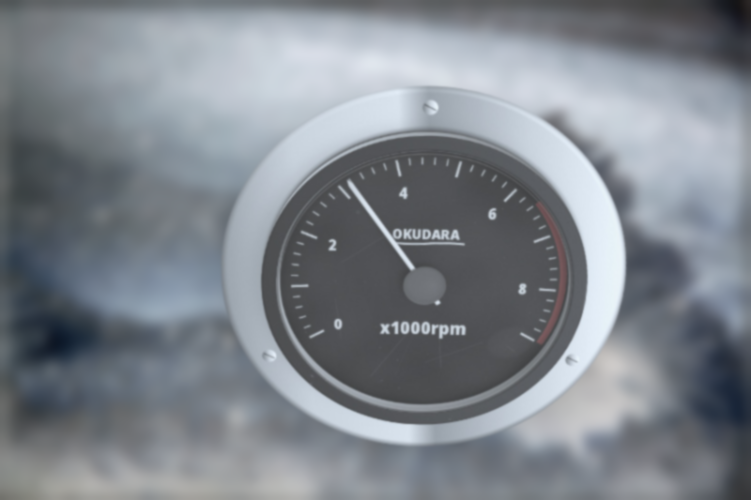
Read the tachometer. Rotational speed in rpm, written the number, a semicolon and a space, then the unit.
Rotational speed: 3200; rpm
